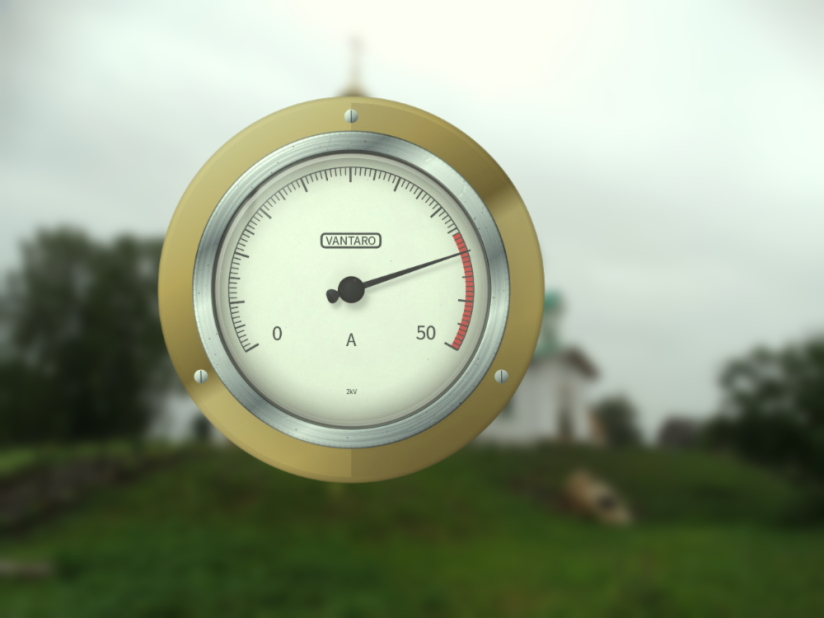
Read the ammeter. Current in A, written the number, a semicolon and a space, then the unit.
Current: 40; A
